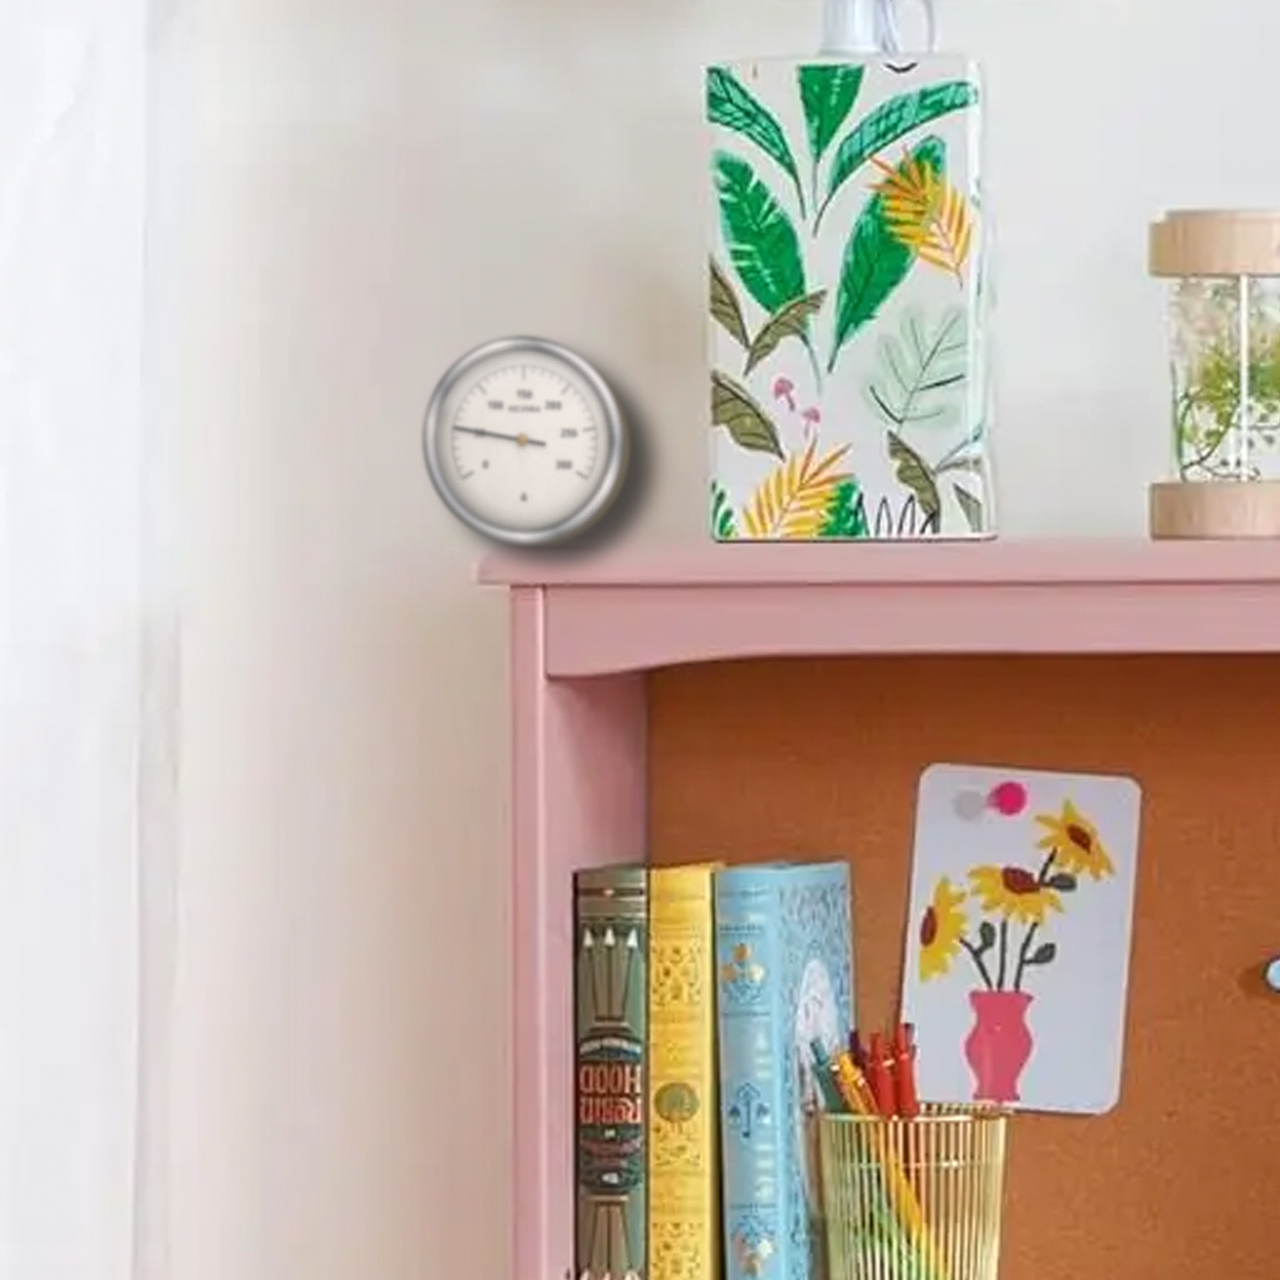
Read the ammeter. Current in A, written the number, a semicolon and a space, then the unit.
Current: 50; A
